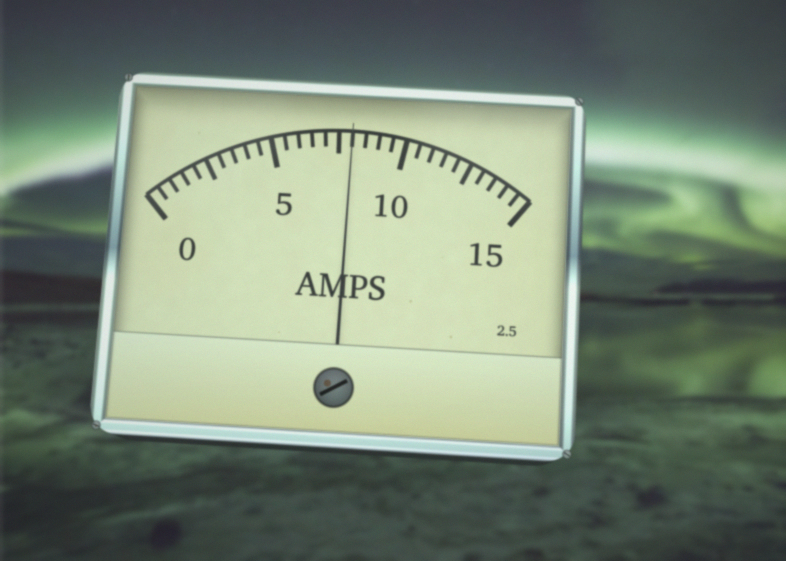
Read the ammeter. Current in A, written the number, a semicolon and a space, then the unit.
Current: 8; A
